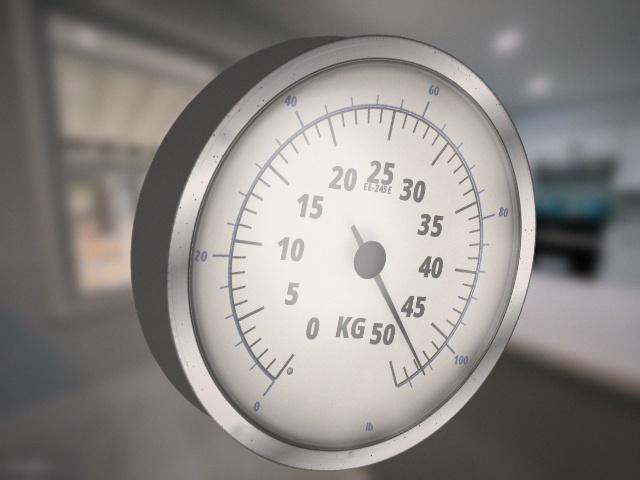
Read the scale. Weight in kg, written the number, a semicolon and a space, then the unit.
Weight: 48; kg
